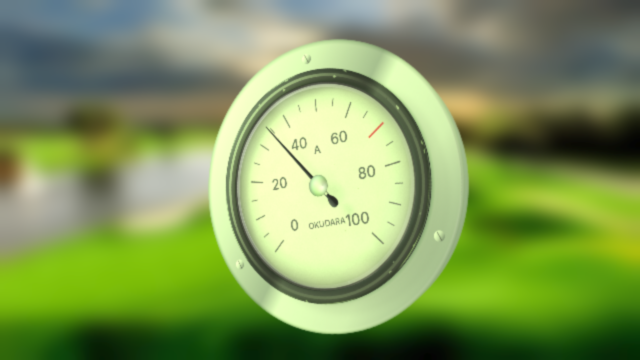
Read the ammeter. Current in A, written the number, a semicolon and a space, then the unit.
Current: 35; A
